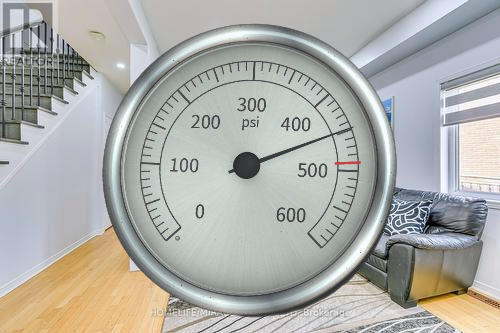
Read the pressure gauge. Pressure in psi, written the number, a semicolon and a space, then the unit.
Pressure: 450; psi
